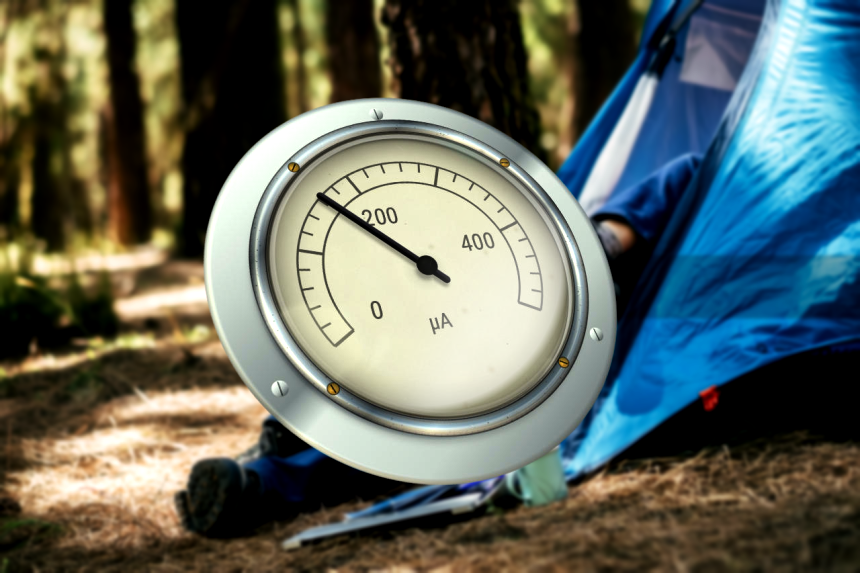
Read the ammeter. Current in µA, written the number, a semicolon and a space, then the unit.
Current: 160; µA
